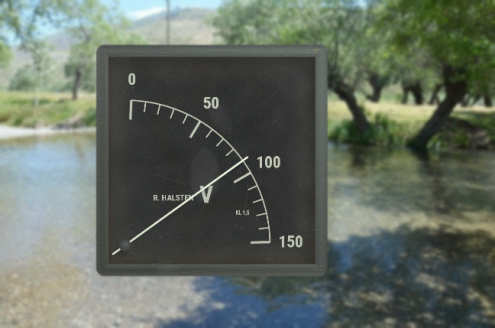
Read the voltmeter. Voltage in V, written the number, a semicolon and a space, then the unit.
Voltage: 90; V
